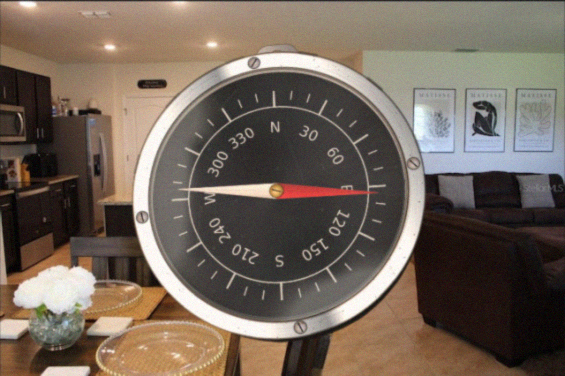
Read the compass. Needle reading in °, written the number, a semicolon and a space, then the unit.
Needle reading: 95; °
